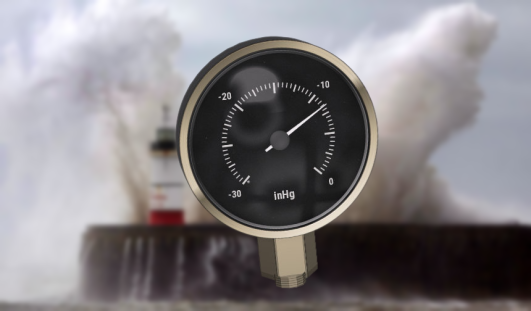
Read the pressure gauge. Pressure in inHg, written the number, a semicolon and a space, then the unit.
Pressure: -8.5; inHg
